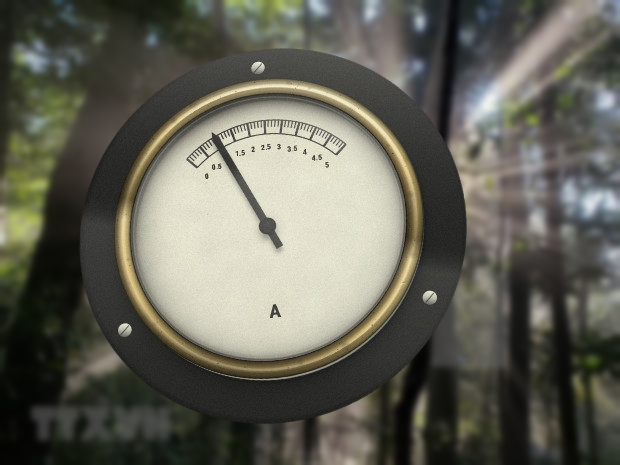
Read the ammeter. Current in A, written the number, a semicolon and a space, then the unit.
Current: 1; A
